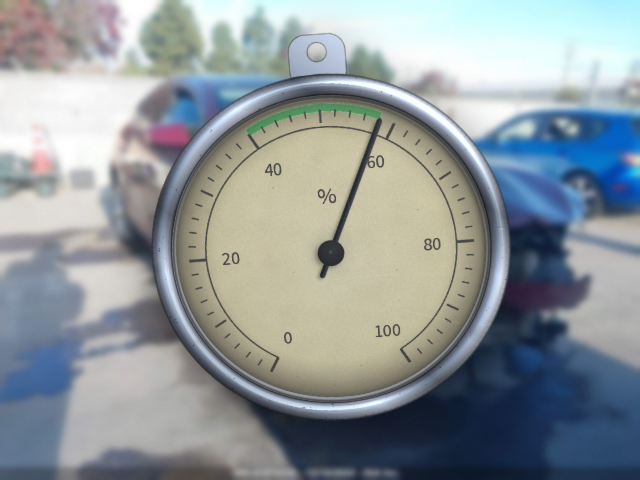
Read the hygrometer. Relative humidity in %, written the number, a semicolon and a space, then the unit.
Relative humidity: 58; %
